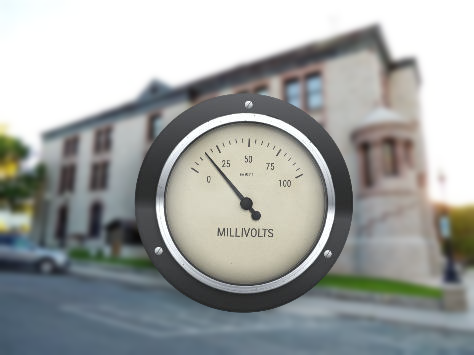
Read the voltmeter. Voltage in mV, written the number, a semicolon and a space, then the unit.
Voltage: 15; mV
